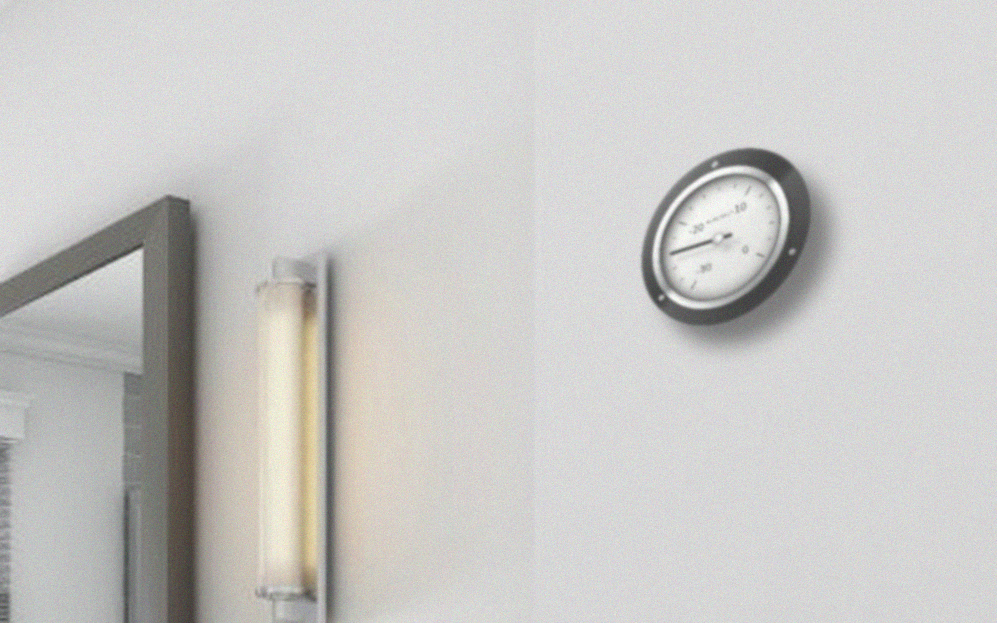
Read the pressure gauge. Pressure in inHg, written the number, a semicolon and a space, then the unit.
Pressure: -24; inHg
